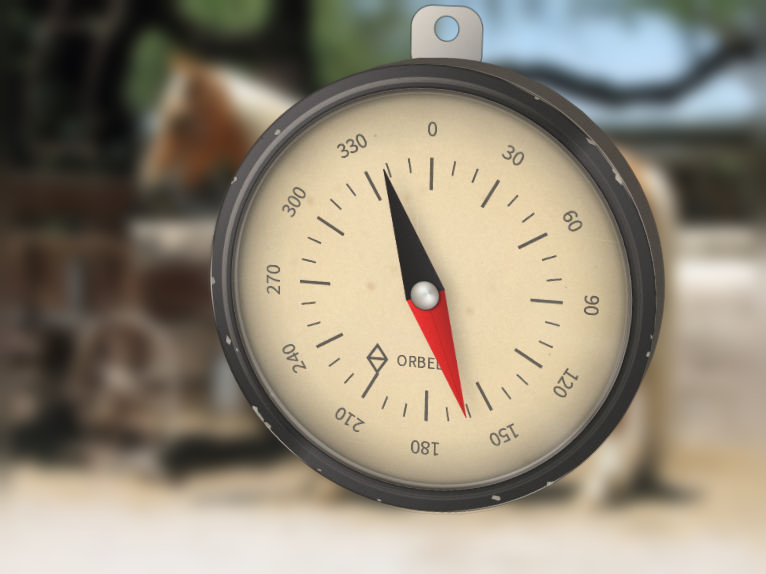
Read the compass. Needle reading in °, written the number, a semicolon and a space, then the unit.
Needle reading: 160; °
